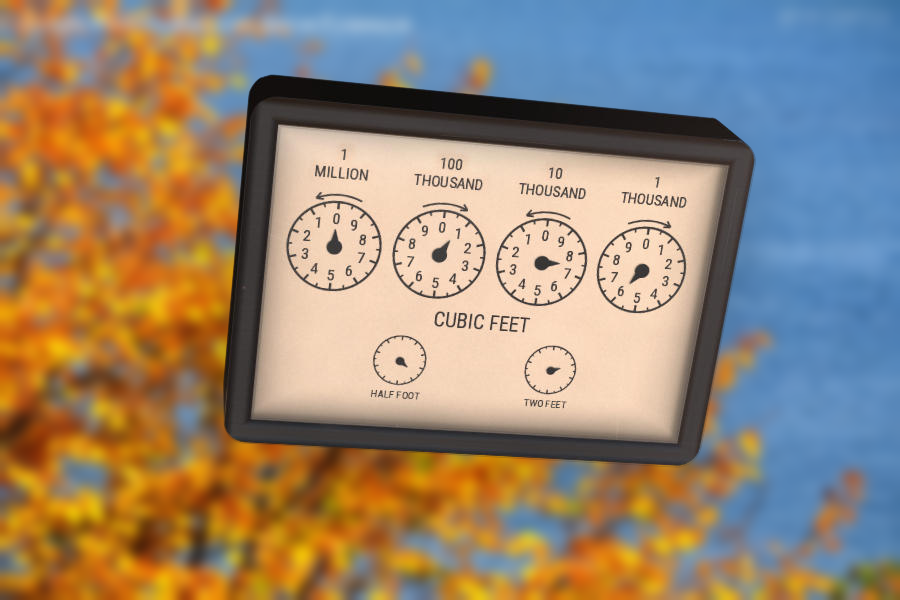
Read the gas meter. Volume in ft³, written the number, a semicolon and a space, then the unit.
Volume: 7600; ft³
